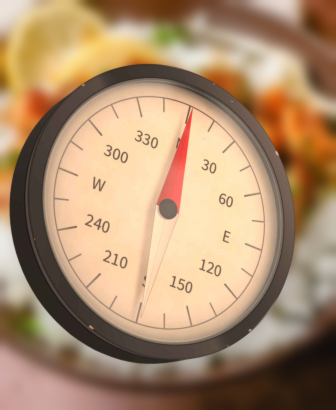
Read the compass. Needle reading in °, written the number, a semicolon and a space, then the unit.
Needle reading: 0; °
